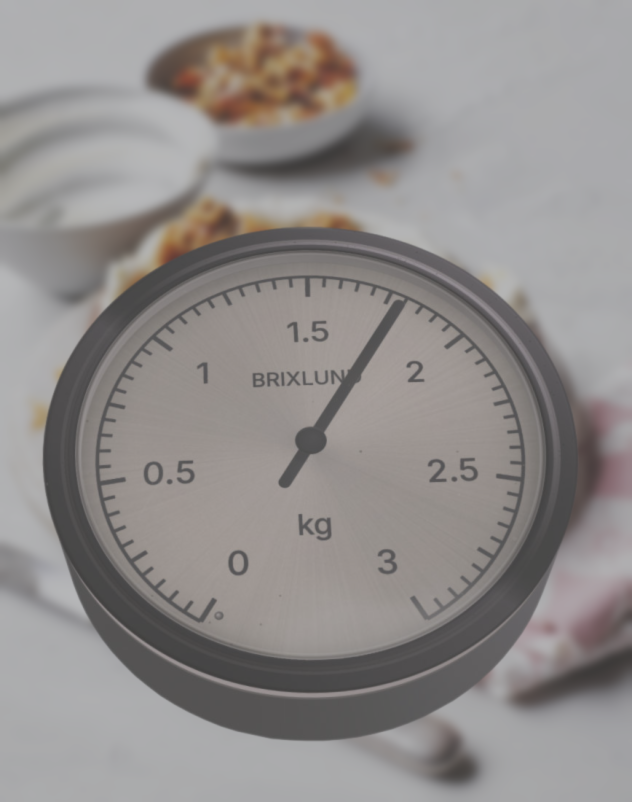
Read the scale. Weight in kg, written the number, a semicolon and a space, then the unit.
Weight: 1.8; kg
